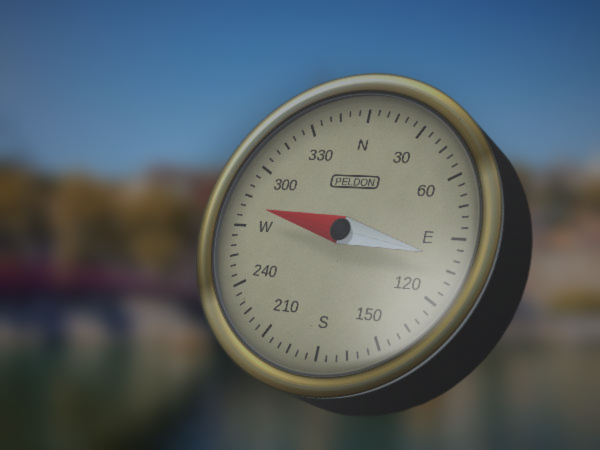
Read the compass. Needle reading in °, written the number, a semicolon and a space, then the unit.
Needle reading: 280; °
